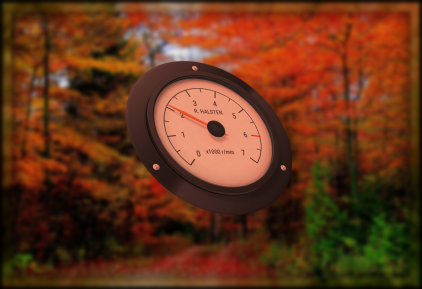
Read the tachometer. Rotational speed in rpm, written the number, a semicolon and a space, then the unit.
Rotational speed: 2000; rpm
